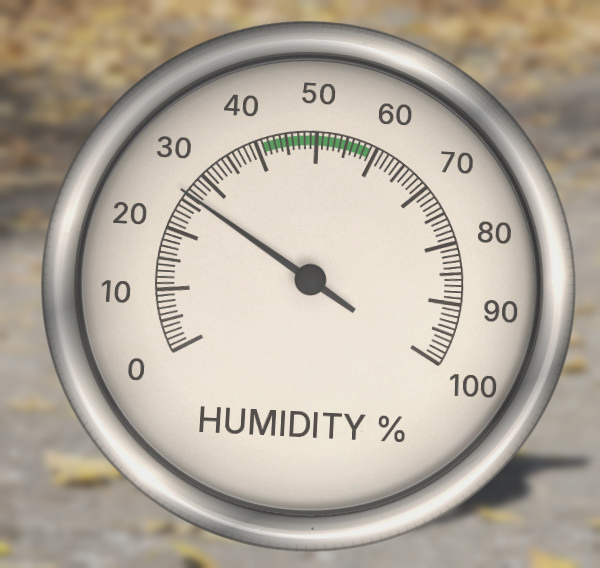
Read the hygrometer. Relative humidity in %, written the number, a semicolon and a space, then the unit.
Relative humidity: 26; %
